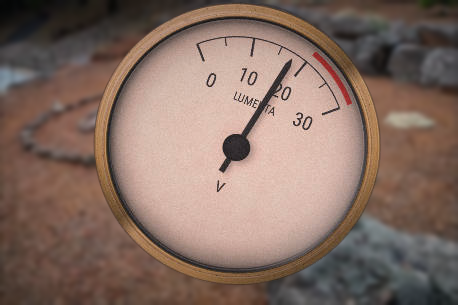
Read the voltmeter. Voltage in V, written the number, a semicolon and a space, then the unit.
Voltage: 17.5; V
